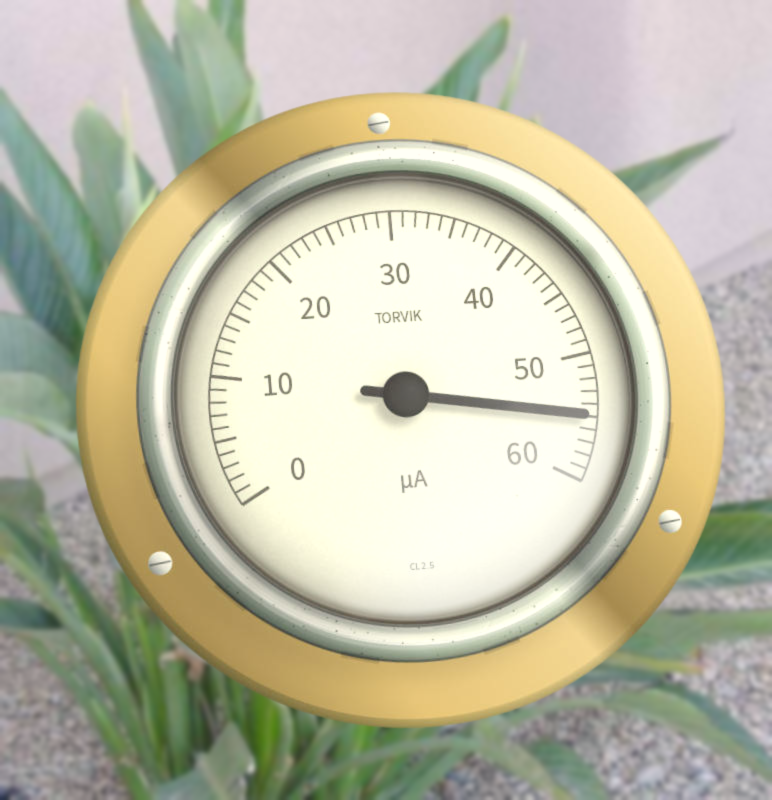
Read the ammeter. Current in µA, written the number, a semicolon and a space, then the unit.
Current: 55; µA
